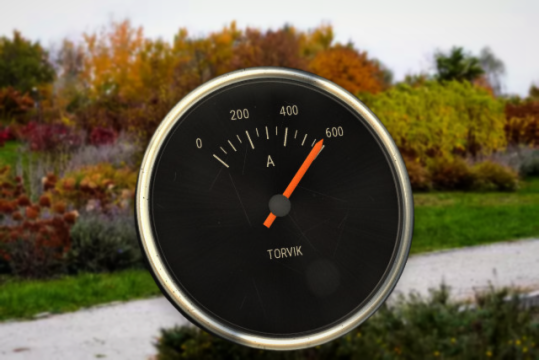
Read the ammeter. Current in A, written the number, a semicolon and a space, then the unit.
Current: 575; A
